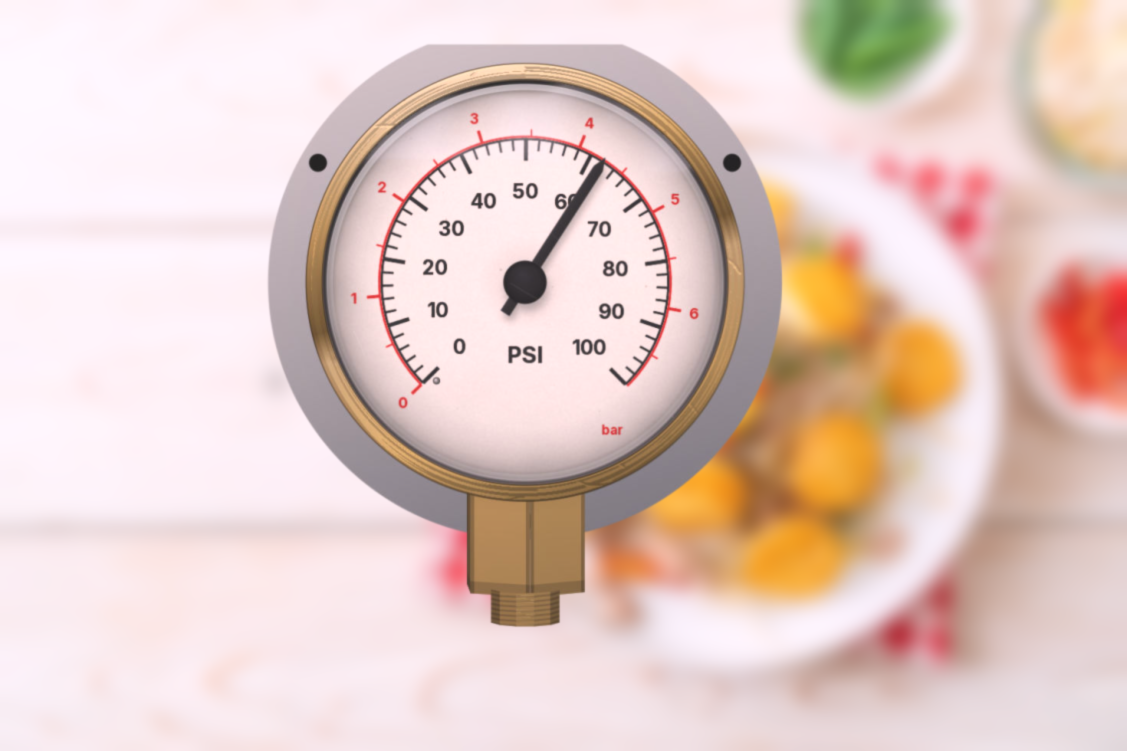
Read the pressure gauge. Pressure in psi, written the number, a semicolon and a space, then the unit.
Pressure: 62; psi
